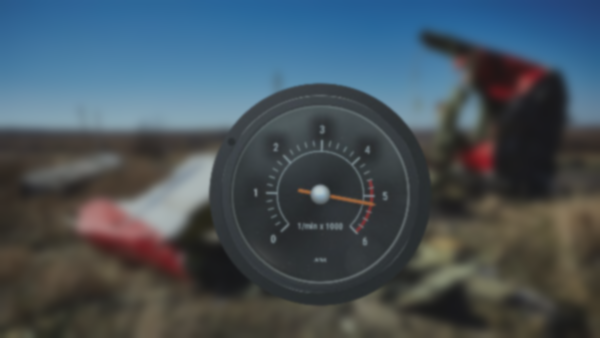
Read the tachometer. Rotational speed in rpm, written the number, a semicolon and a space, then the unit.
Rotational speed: 5200; rpm
